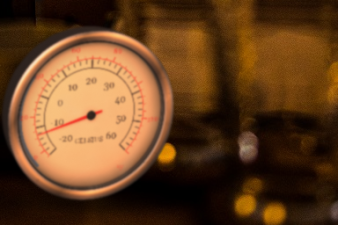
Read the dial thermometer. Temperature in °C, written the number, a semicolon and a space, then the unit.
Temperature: -12; °C
